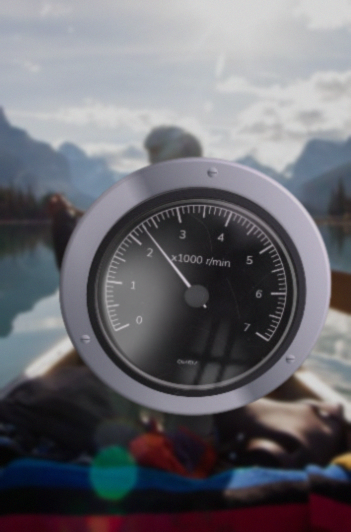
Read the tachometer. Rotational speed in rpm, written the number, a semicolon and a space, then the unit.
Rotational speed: 2300; rpm
